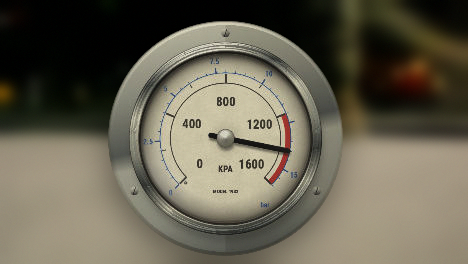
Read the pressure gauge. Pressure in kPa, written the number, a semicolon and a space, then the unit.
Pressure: 1400; kPa
